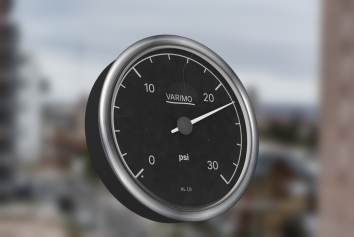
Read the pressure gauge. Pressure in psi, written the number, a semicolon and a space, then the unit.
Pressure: 22; psi
